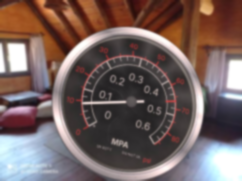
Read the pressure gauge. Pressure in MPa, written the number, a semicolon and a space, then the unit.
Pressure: 0.06; MPa
